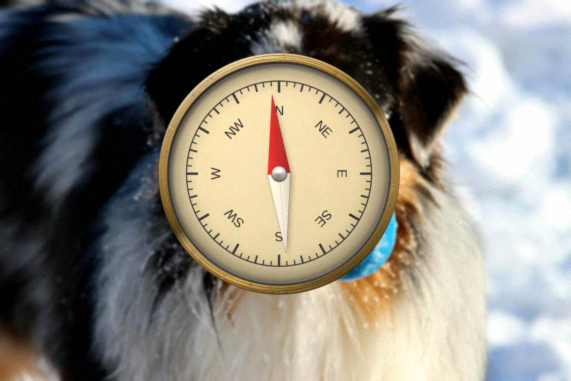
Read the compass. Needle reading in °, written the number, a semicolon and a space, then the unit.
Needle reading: 355; °
